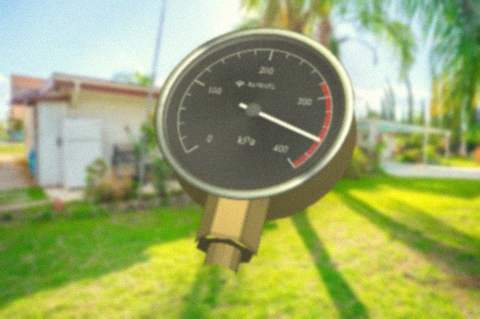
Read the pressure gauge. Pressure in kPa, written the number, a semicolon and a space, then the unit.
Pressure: 360; kPa
